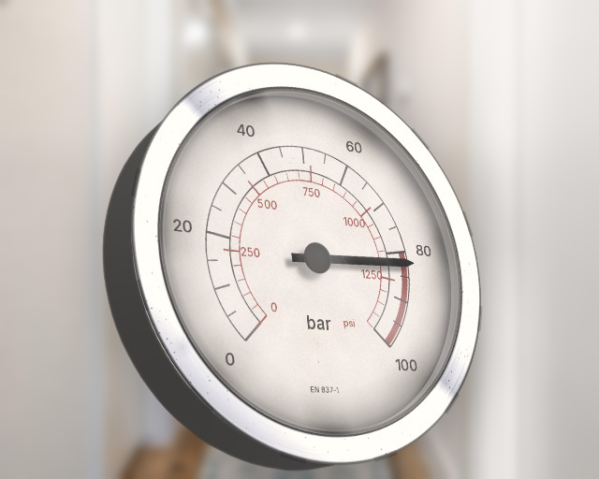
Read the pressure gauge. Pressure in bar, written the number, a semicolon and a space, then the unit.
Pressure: 82.5; bar
